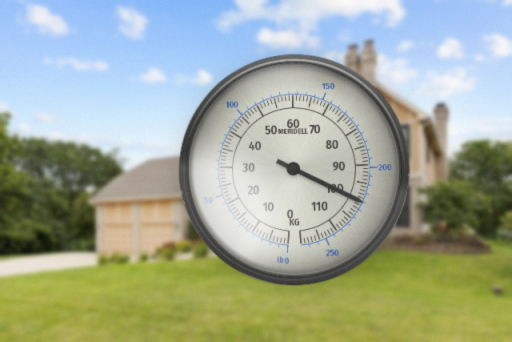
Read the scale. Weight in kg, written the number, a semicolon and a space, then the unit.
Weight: 100; kg
